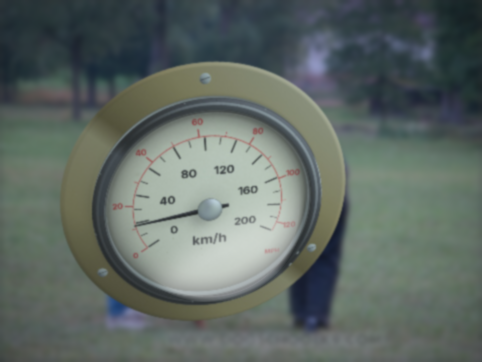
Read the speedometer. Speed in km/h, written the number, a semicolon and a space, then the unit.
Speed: 20; km/h
